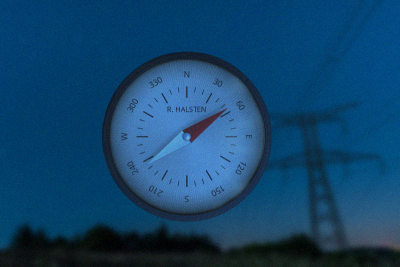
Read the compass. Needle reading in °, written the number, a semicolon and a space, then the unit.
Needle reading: 55; °
